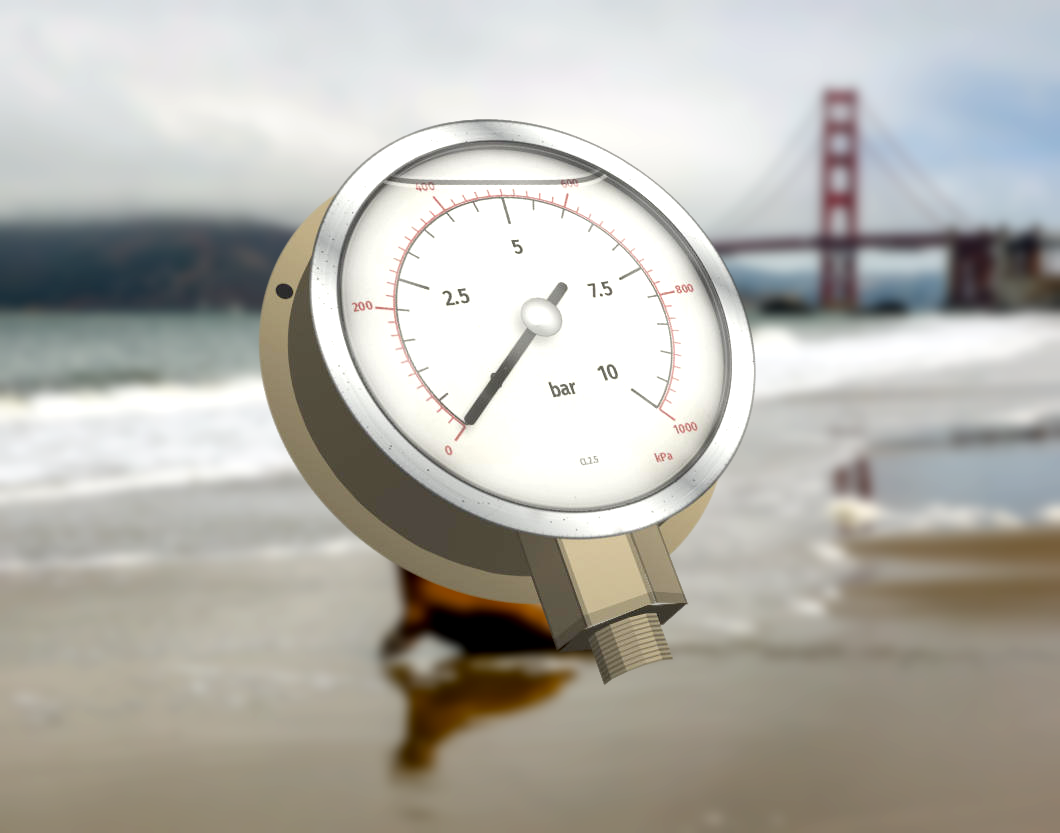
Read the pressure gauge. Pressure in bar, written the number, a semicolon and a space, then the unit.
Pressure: 0; bar
